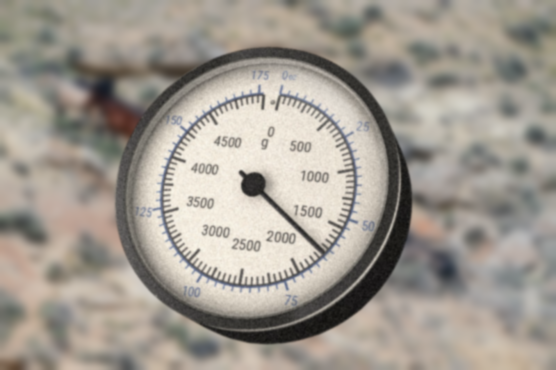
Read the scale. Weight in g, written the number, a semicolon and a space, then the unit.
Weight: 1750; g
